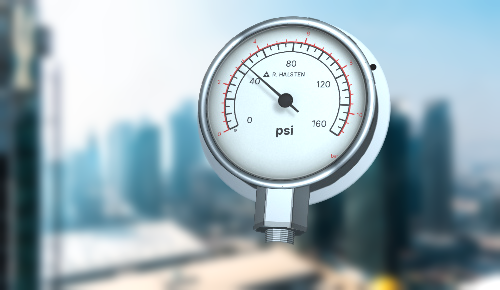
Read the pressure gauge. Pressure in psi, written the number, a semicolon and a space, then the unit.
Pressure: 45; psi
